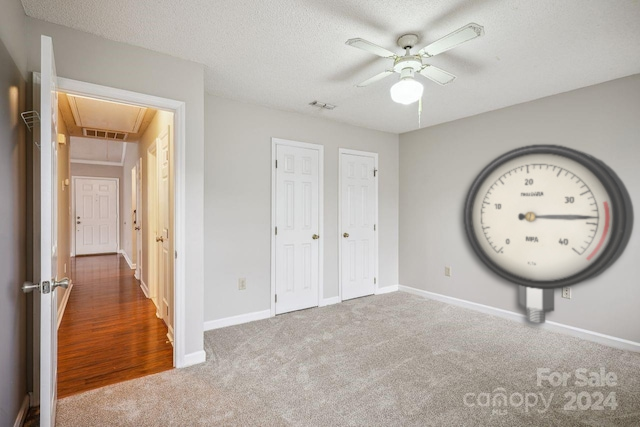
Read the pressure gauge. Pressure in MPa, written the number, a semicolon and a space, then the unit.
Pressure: 34; MPa
